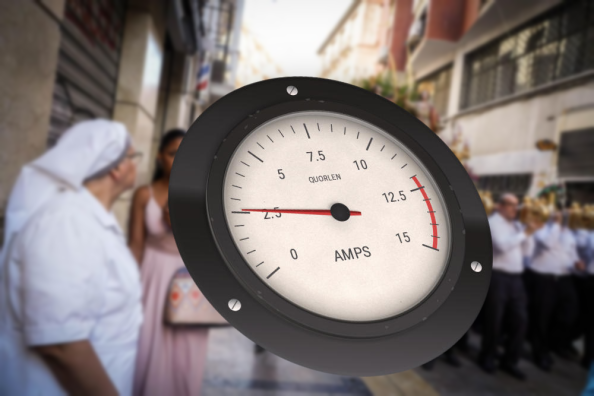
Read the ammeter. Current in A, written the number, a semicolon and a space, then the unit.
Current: 2.5; A
